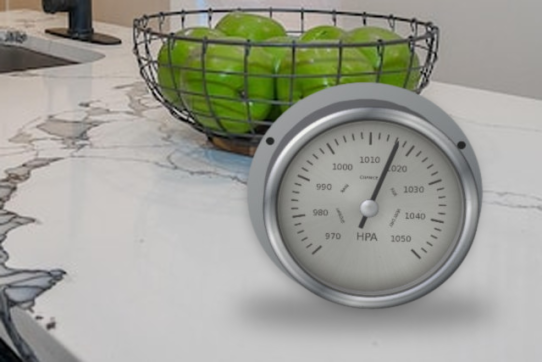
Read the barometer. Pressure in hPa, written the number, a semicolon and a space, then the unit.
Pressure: 1016; hPa
